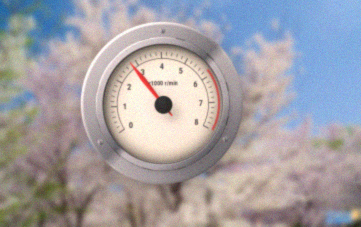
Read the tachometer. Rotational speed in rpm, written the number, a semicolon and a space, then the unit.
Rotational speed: 2800; rpm
